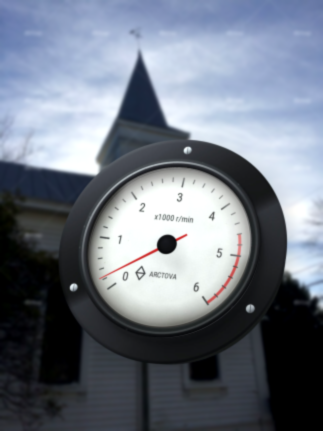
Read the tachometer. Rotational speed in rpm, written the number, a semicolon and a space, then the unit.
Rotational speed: 200; rpm
